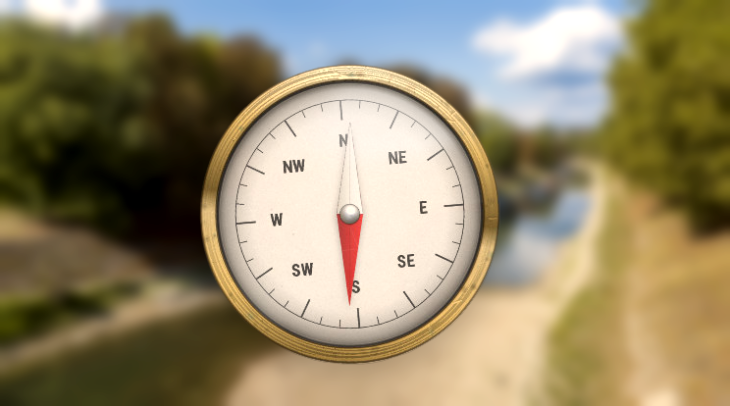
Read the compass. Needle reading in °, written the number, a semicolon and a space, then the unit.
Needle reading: 185; °
